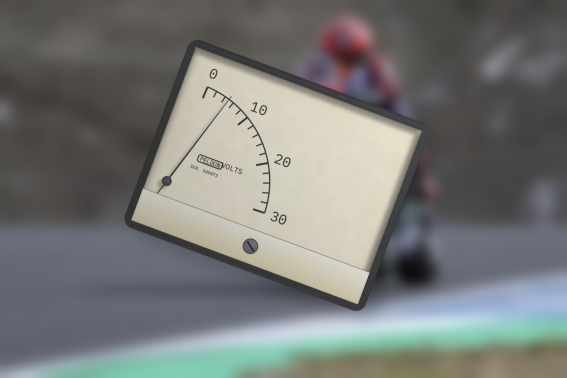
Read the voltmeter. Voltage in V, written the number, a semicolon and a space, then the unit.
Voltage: 5; V
